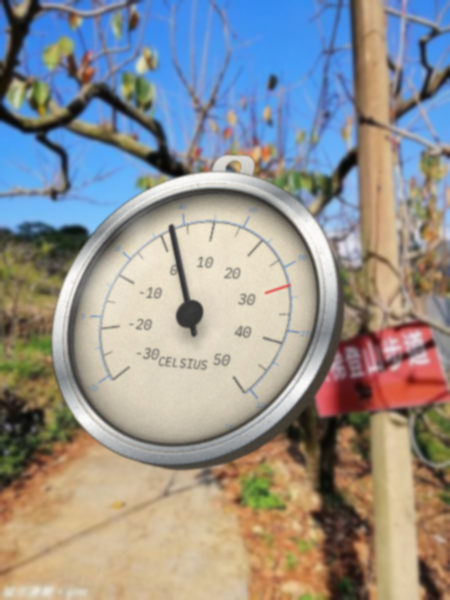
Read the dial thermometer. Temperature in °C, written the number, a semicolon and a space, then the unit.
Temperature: 2.5; °C
